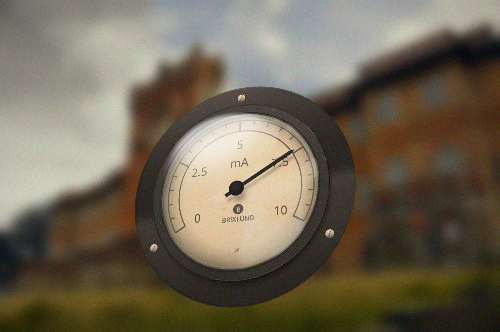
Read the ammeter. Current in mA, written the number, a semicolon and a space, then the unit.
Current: 7.5; mA
